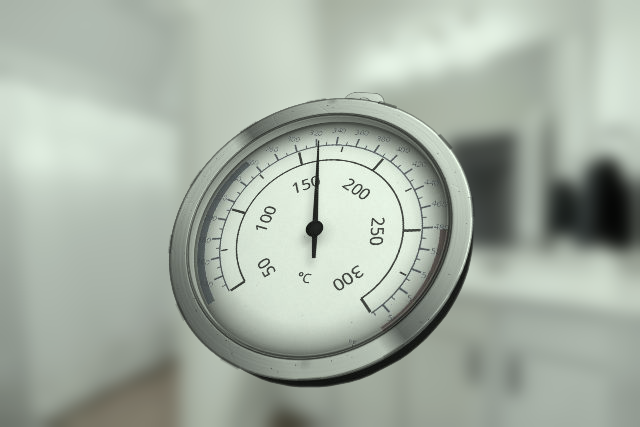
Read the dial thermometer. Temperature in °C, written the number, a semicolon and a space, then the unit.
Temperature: 162.5; °C
